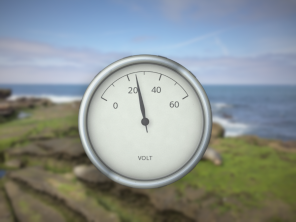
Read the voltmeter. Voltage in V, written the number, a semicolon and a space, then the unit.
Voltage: 25; V
